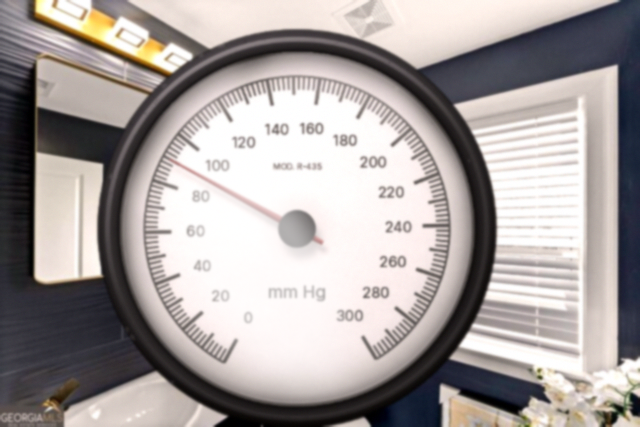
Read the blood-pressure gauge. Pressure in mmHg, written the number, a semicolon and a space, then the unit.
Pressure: 90; mmHg
